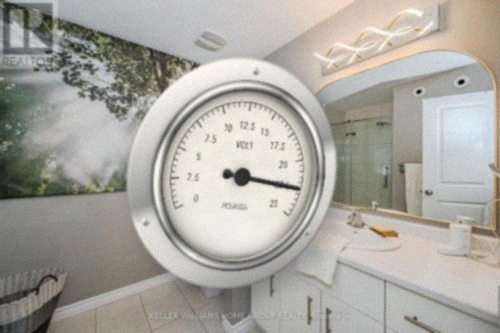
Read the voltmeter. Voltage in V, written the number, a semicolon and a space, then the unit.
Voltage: 22.5; V
